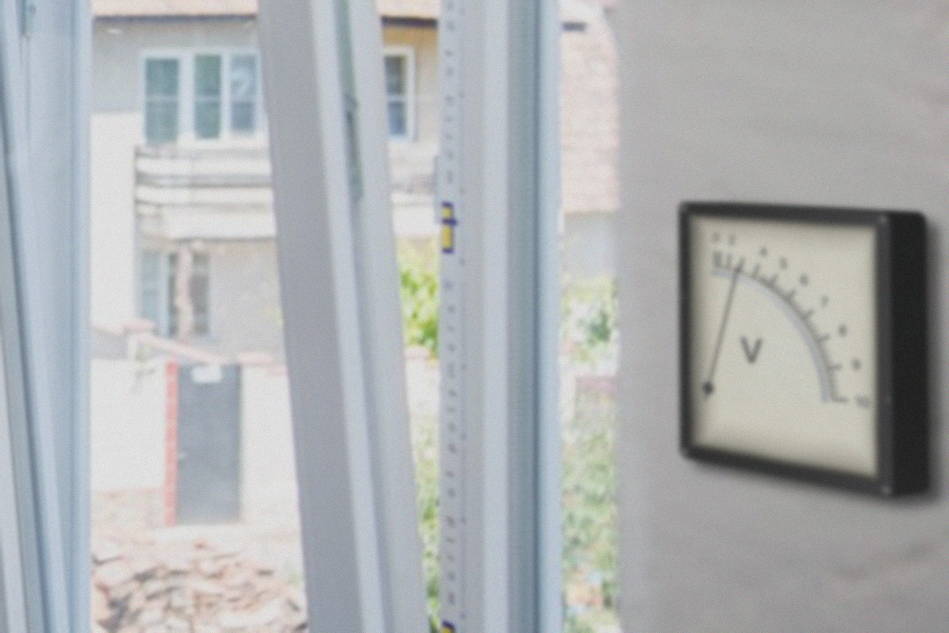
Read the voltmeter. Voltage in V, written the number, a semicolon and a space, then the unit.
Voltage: 3; V
